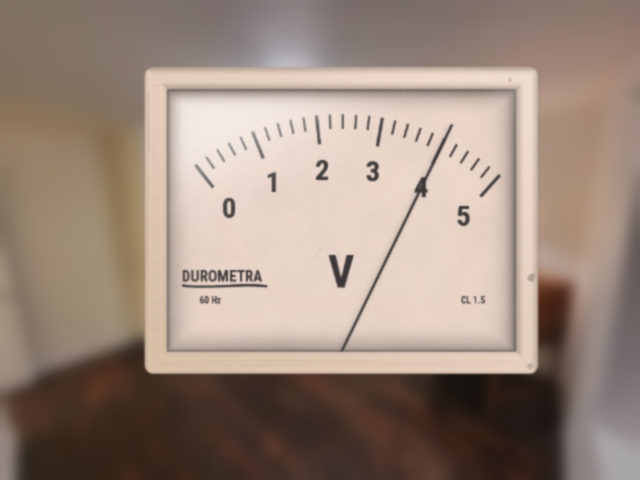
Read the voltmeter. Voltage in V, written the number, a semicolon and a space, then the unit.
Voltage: 4; V
